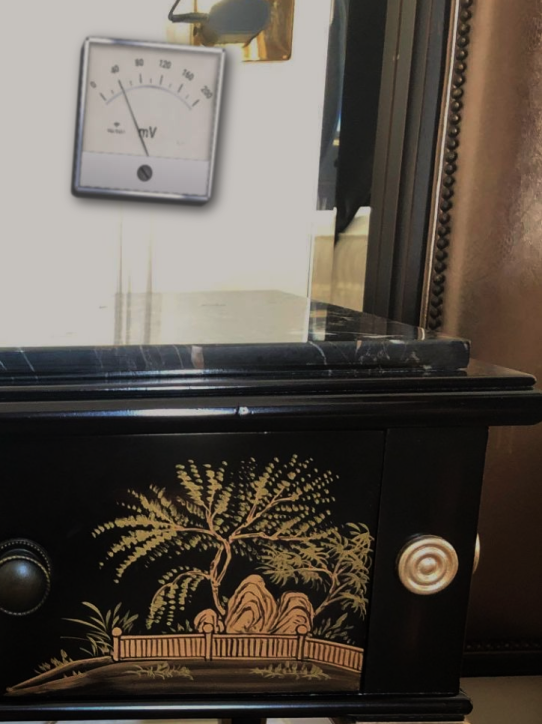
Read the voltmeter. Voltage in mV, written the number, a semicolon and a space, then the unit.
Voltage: 40; mV
